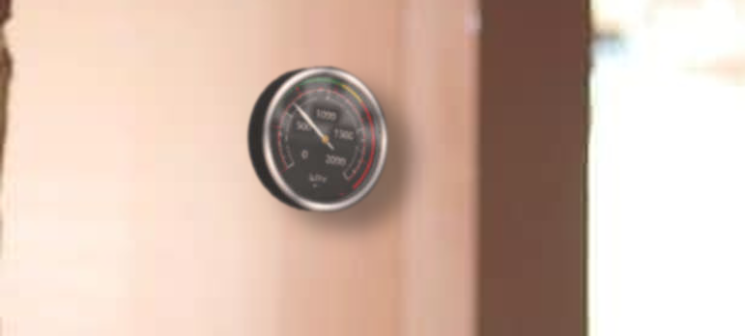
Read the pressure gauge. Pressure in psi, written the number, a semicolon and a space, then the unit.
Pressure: 600; psi
